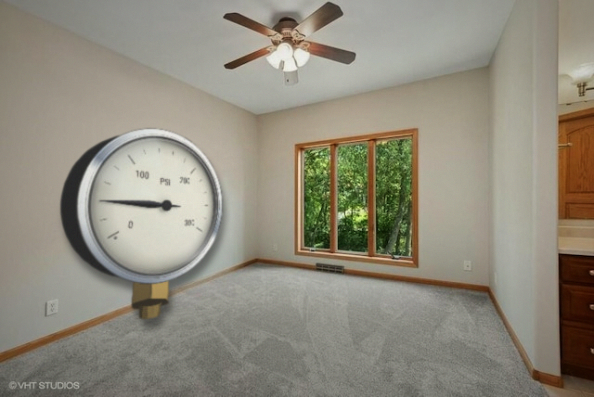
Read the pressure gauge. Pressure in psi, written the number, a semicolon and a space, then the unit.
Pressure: 40; psi
